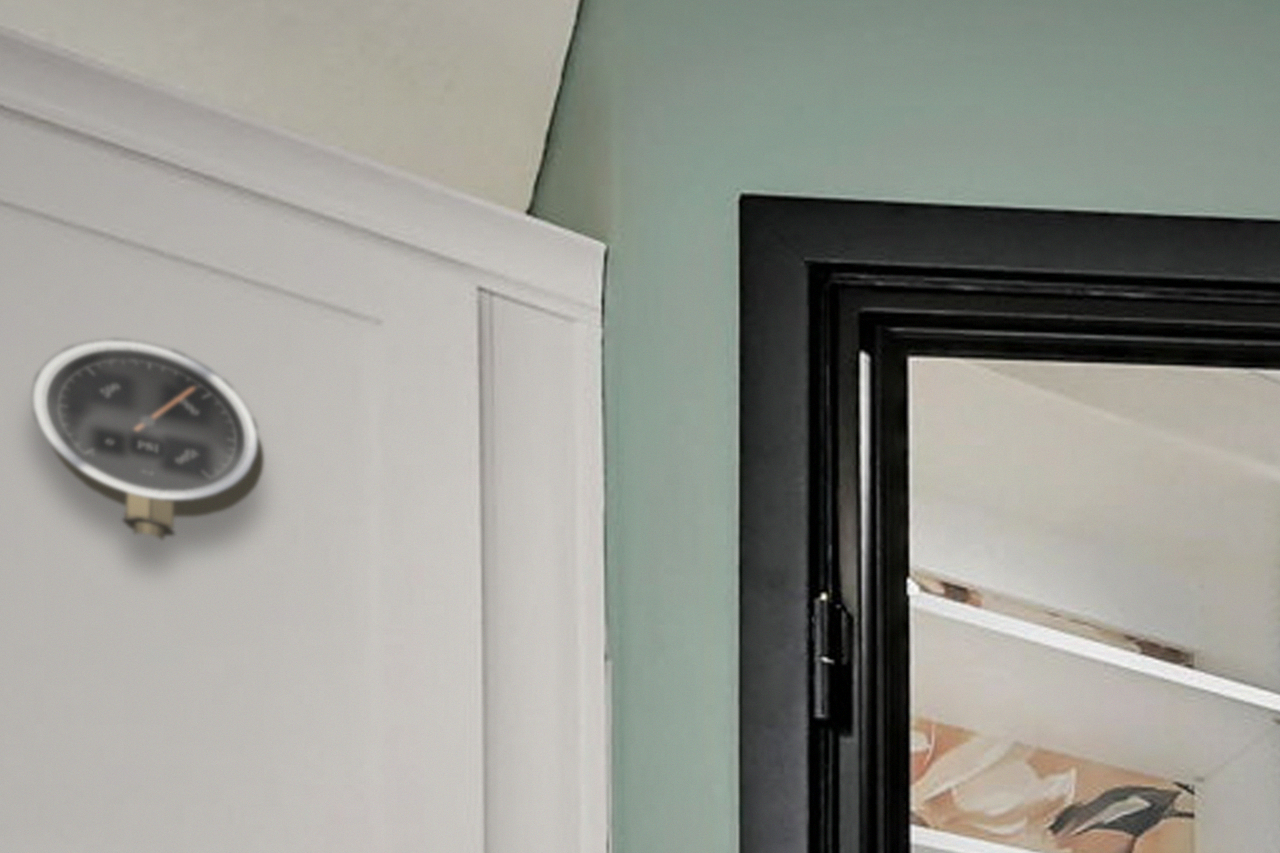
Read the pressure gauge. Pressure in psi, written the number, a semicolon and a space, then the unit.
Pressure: 950; psi
